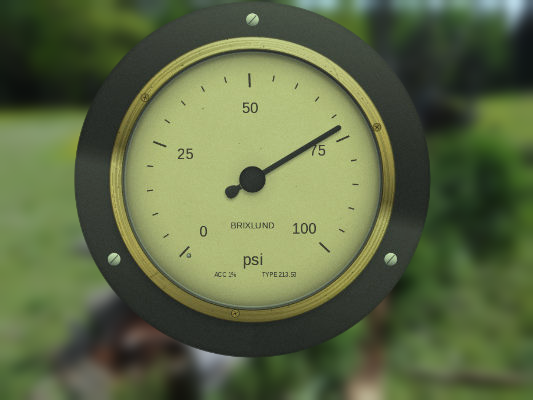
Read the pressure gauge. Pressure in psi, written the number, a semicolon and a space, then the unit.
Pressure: 72.5; psi
